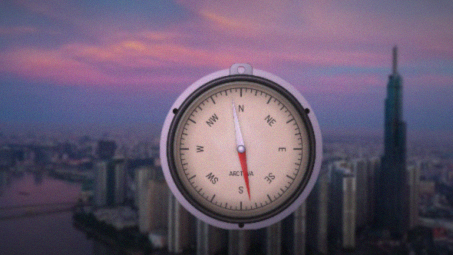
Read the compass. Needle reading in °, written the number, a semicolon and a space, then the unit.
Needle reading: 170; °
